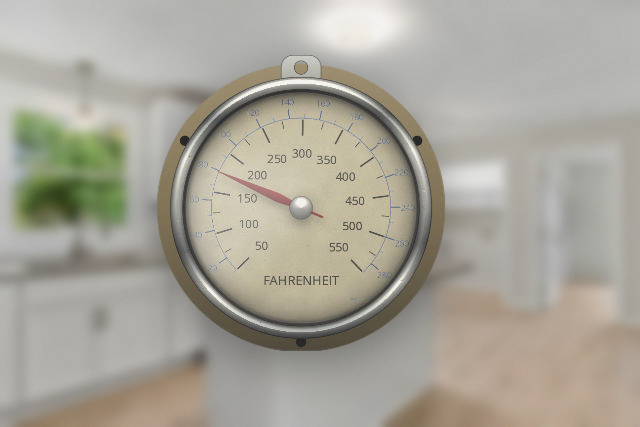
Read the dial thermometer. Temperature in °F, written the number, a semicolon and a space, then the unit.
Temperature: 175; °F
